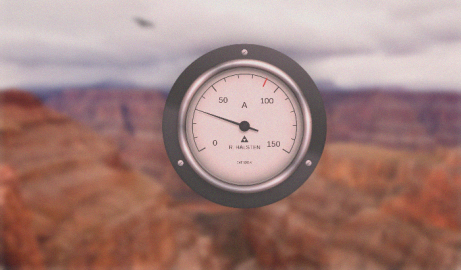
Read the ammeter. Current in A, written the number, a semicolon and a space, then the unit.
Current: 30; A
